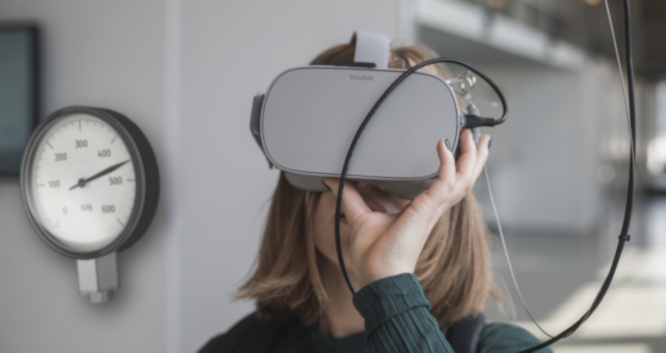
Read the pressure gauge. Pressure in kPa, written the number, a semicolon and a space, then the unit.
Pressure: 460; kPa
